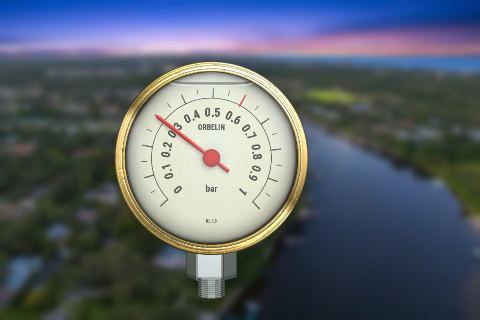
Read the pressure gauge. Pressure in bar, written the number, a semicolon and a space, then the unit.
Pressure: 0.3; bar
